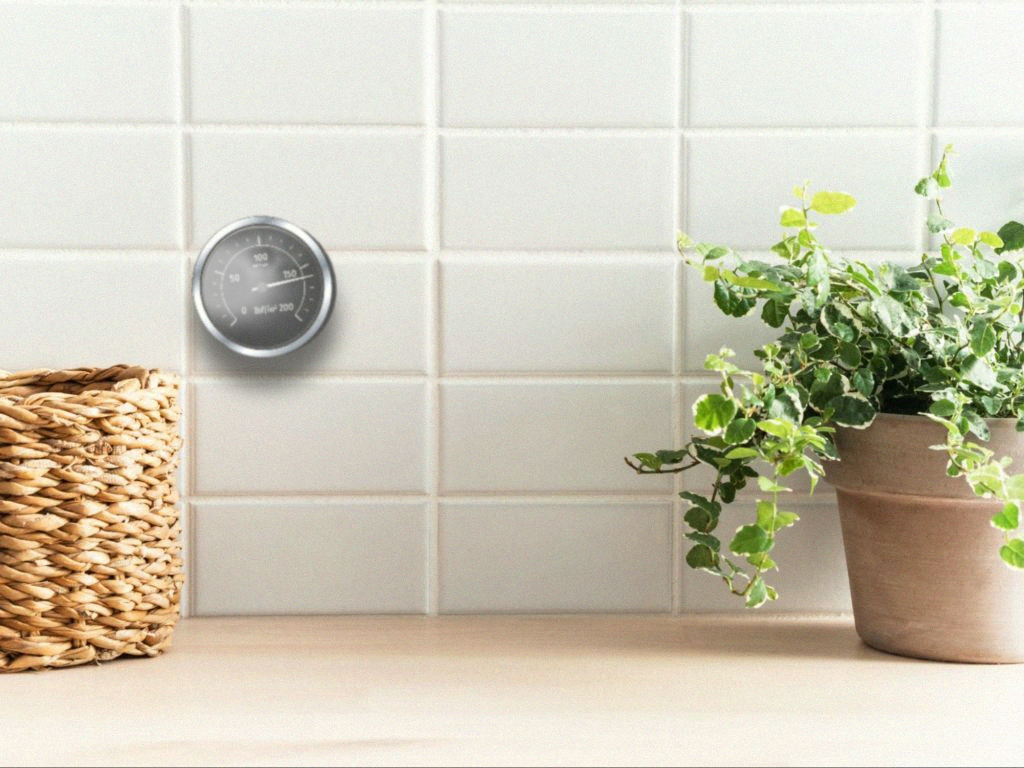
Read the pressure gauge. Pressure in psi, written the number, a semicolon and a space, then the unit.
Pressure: 160; psi
